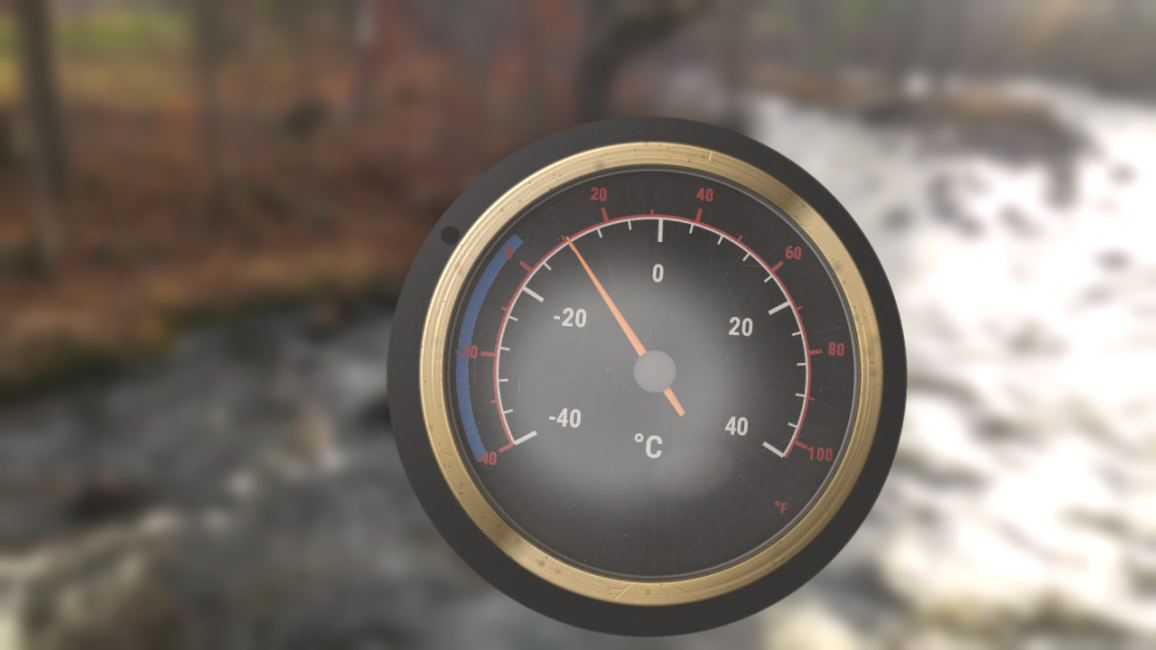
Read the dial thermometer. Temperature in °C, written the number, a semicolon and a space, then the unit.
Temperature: -12; °C
